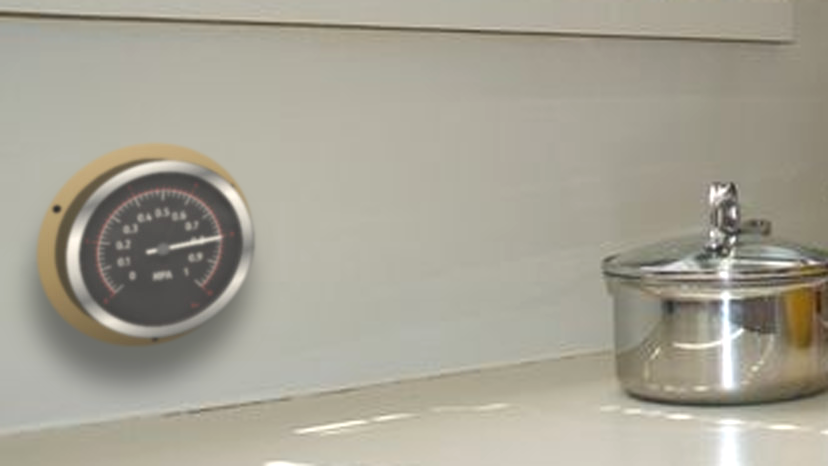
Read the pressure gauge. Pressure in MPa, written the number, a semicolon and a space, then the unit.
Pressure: 0.8; MPa
